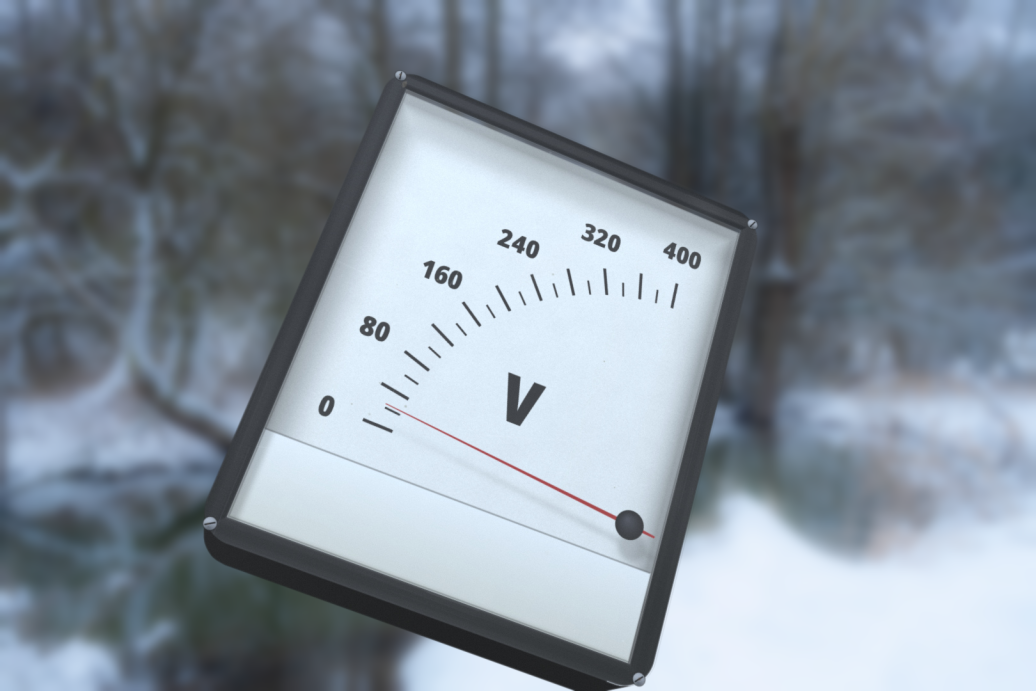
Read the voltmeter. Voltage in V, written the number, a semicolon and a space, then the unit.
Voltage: 20; V
